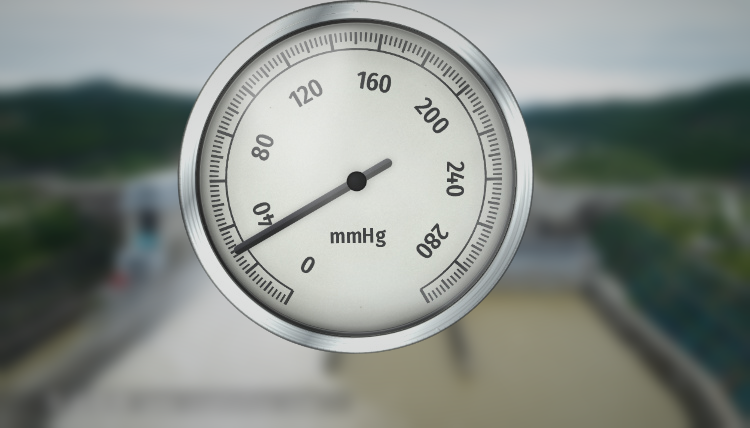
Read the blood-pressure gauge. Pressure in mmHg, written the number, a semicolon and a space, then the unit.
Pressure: 30; mmHg
